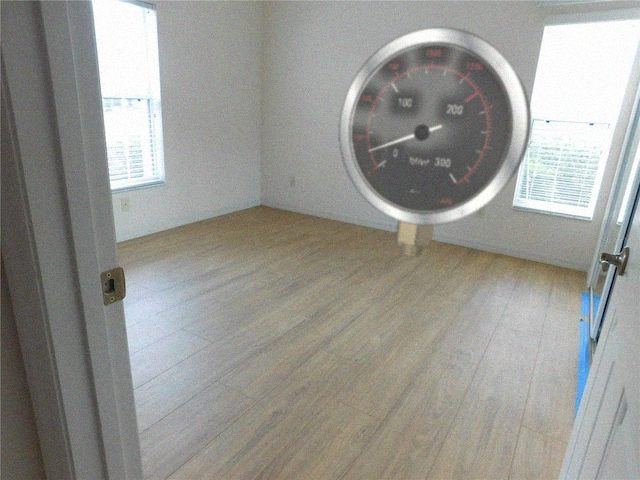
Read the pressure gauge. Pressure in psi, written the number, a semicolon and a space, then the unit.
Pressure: 20; psi
